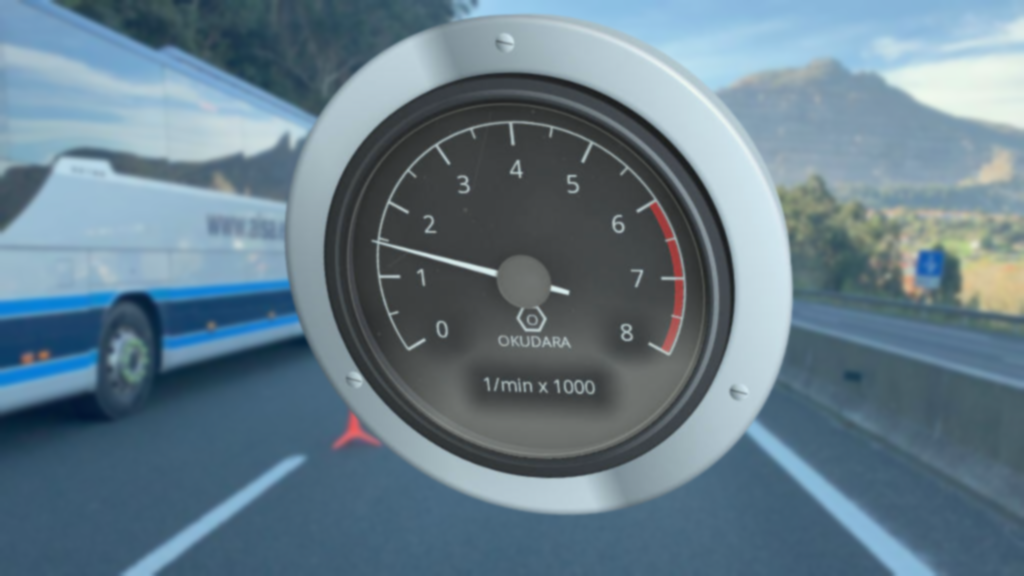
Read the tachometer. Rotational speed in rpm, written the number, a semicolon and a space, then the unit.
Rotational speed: 1500; rpm
